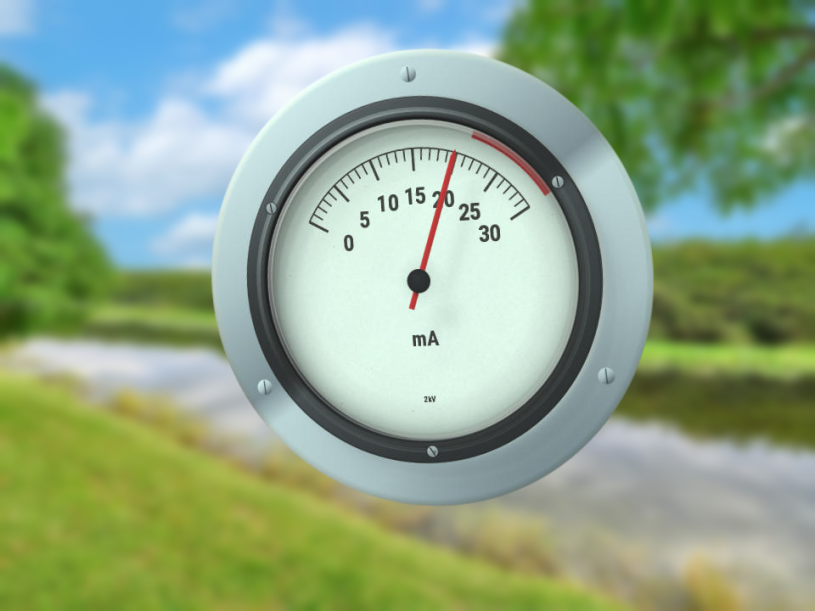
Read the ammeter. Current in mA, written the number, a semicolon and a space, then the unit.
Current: 20; mA
